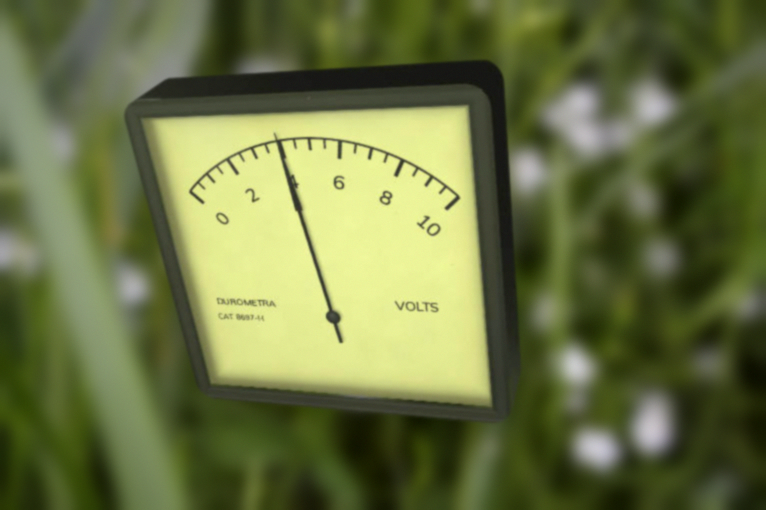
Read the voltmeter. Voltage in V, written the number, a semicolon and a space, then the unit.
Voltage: 4; V
